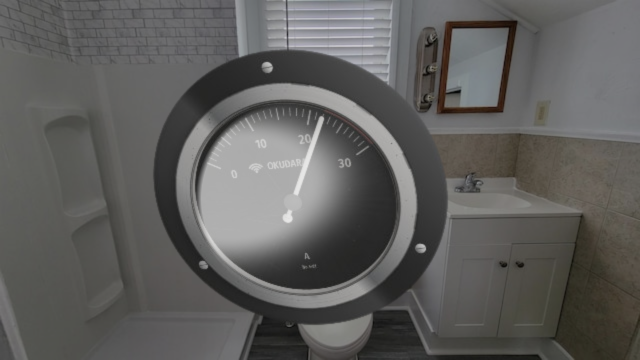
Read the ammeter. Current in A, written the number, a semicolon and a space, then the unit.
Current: 22; A
